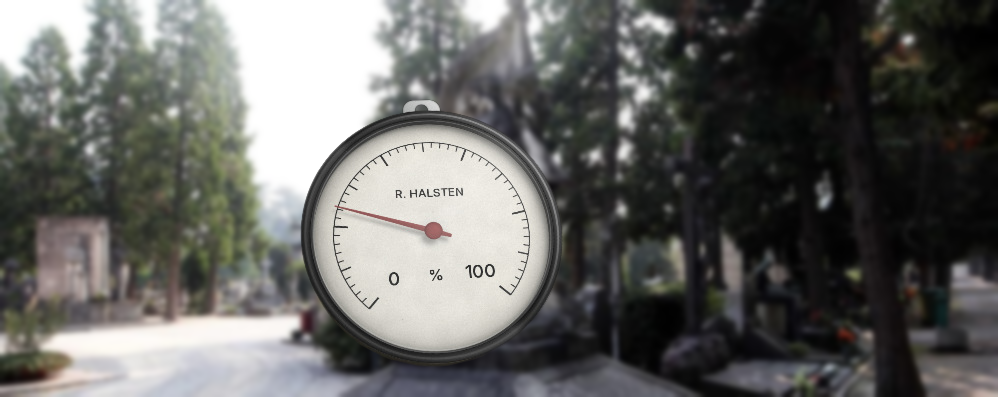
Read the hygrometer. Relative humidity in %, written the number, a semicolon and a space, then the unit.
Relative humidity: 24; %
